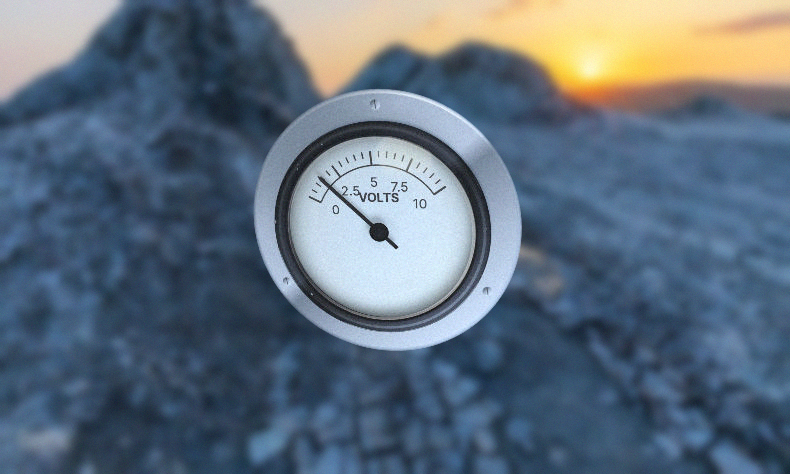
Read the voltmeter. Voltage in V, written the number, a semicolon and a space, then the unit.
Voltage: 1.5; V
